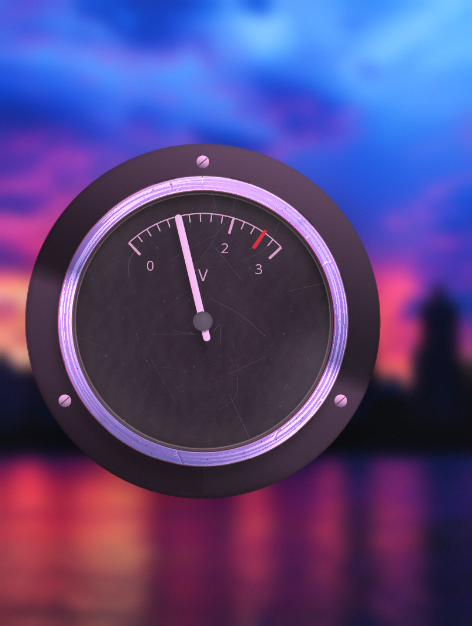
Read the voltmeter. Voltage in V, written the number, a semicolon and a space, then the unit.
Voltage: 1; V
